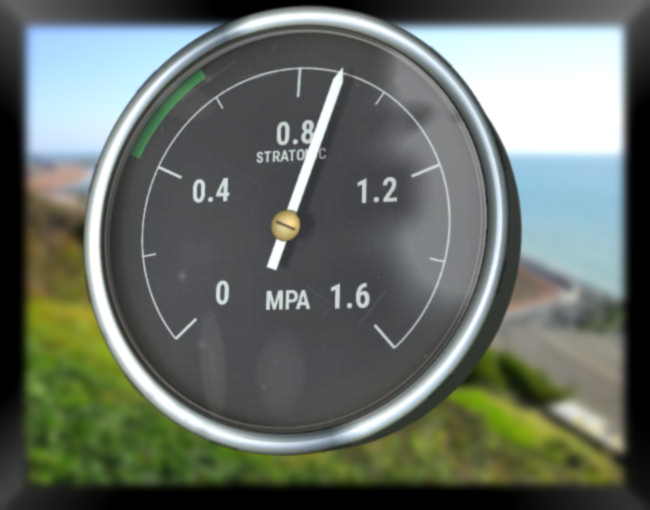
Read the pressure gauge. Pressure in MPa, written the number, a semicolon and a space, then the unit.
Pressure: 0.9; MPa
